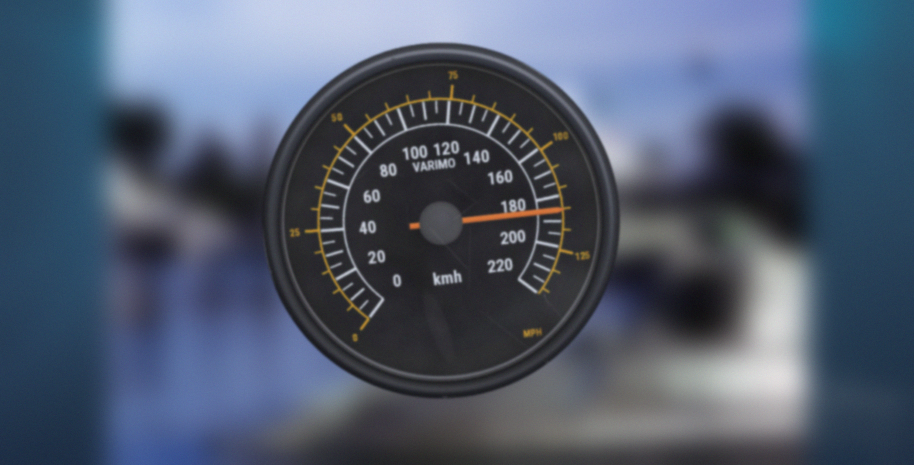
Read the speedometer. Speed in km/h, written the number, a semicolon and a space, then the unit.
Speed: 185; km/h
